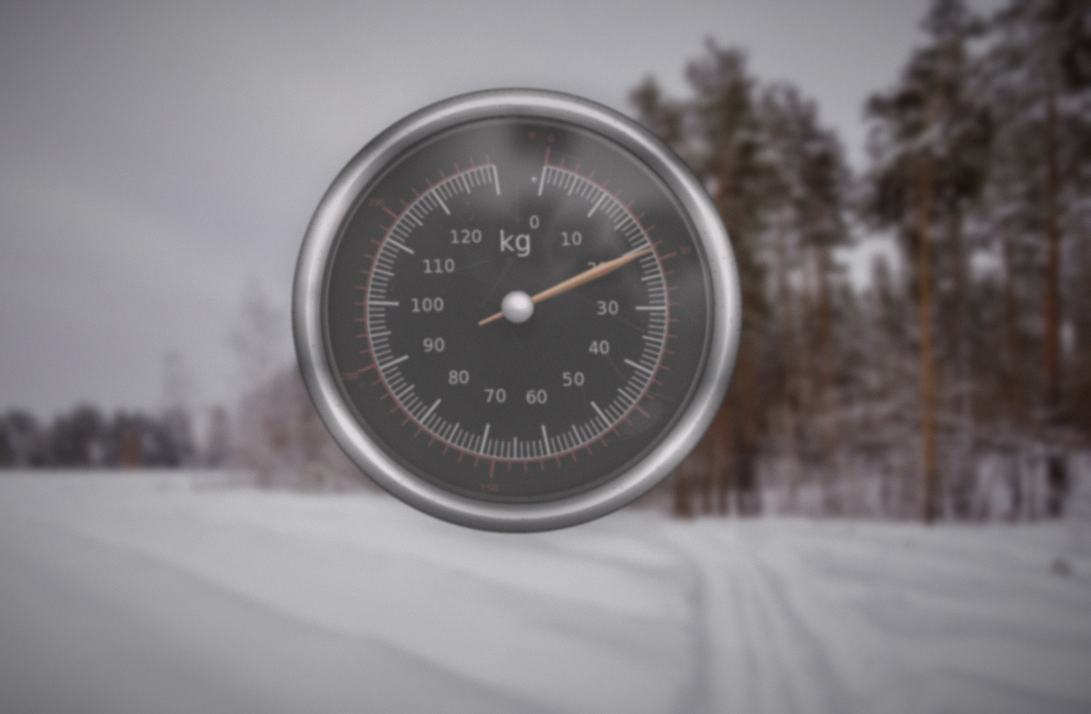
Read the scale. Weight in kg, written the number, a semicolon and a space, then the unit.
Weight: 21; kg
